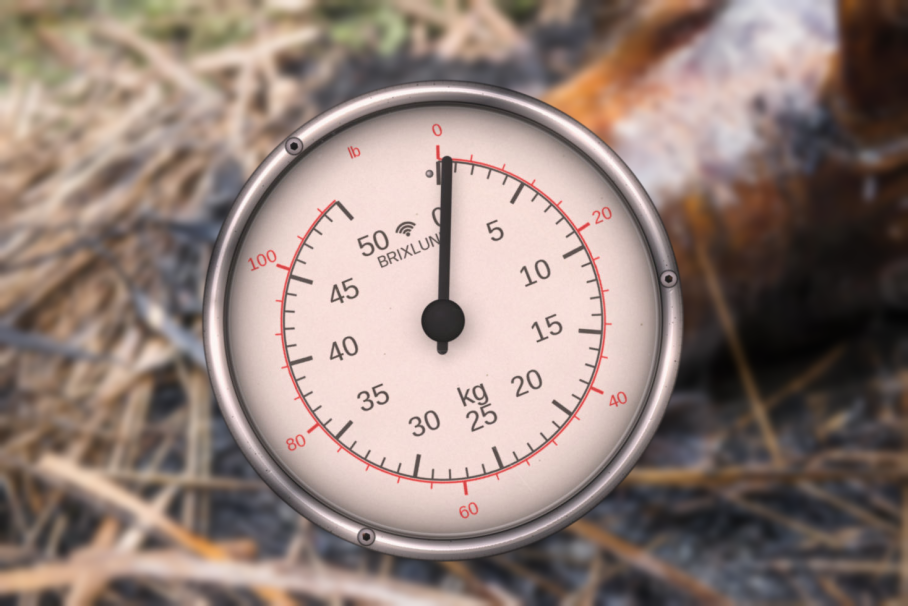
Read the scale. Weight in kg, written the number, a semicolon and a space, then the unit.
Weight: 0.5; kg
